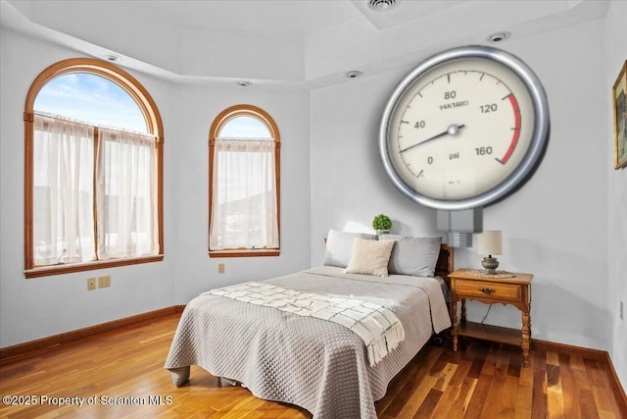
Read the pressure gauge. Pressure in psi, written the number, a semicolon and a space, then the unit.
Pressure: 20; psi
